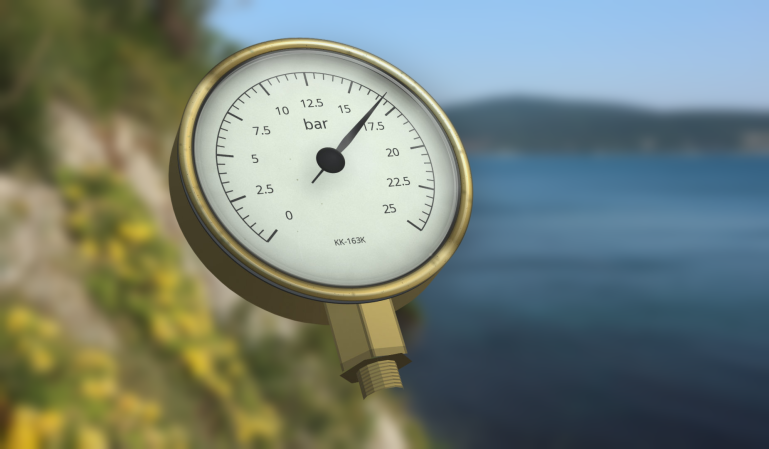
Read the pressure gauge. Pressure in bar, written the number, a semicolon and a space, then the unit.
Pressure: 16.75; bar
